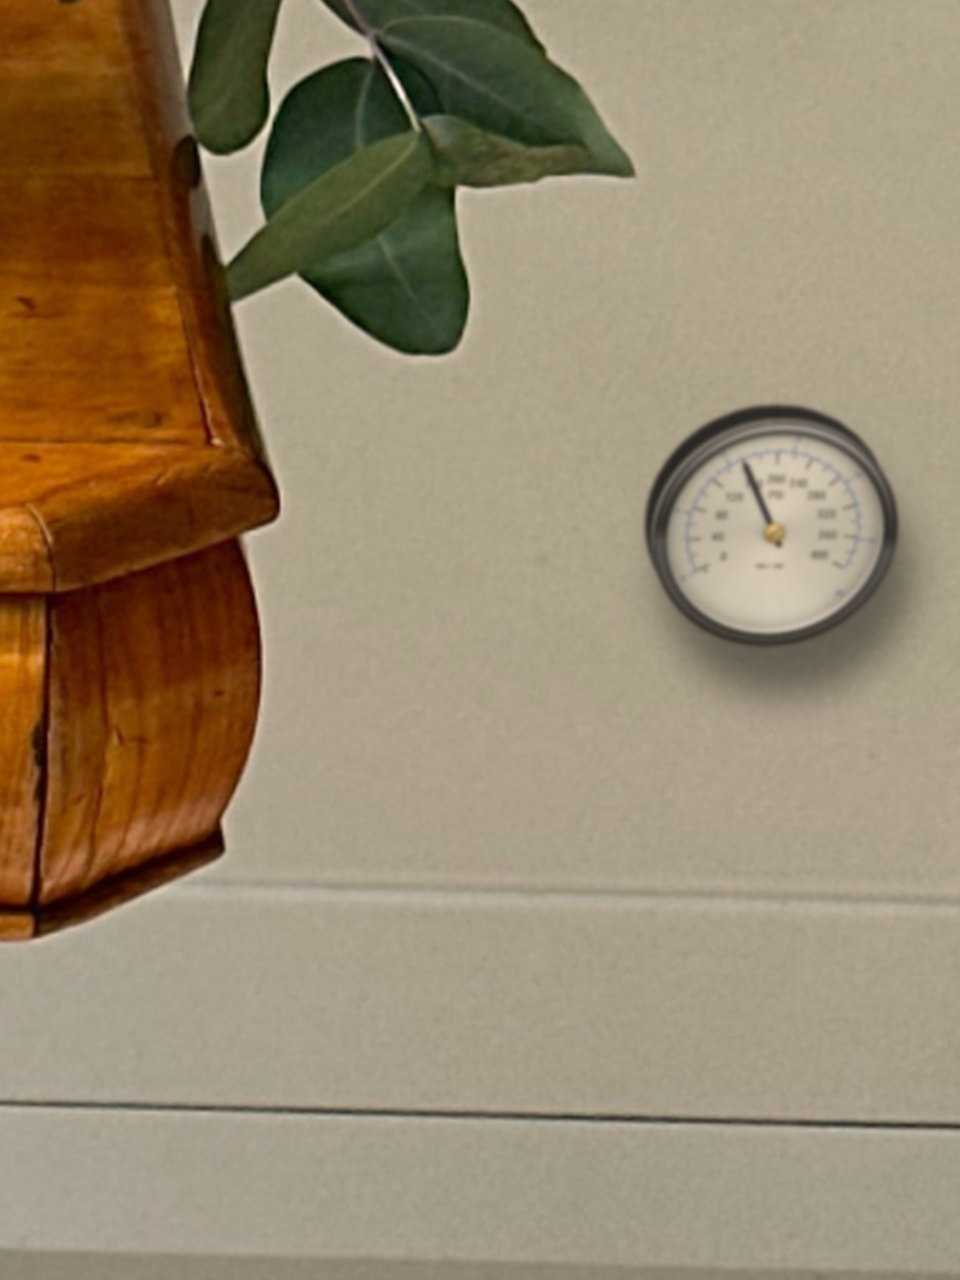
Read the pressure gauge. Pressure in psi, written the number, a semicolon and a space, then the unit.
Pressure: 160; psi
